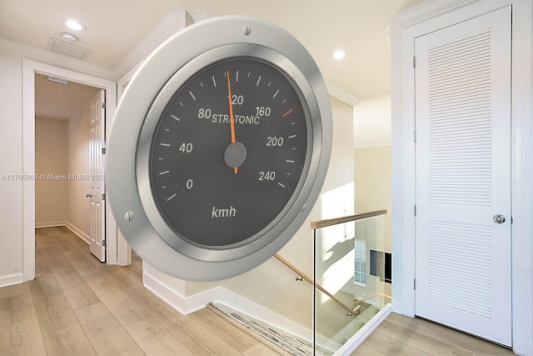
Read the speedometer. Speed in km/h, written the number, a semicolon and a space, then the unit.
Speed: 110; km/h
